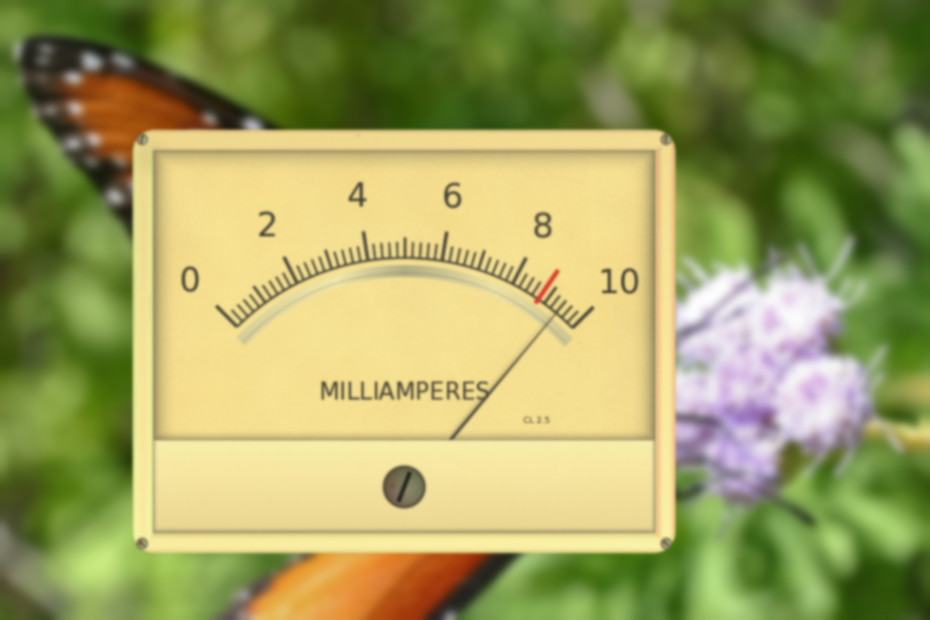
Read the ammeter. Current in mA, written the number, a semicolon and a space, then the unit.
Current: 9.4; mA
